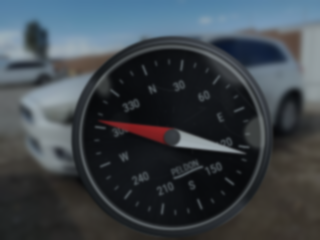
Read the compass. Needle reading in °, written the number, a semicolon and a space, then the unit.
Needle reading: 305; °
